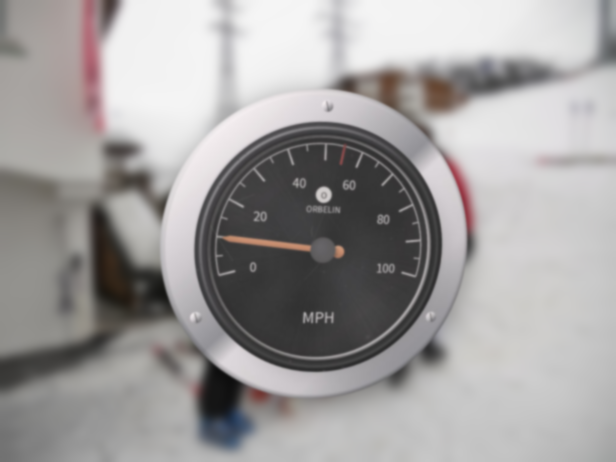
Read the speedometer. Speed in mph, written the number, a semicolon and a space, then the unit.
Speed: 10; mph
